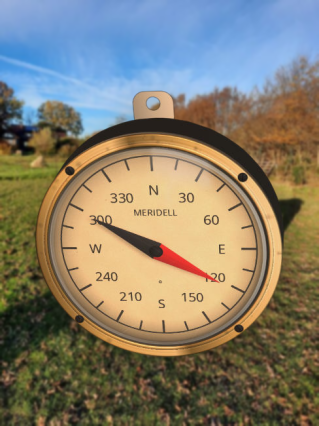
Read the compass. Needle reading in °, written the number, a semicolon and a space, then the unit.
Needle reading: 120; °
